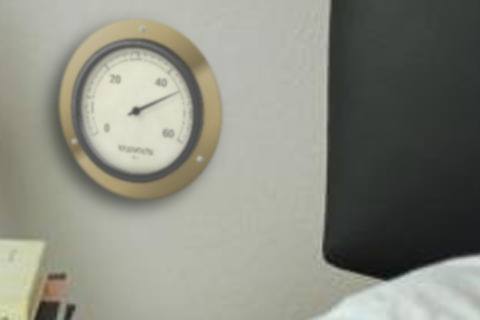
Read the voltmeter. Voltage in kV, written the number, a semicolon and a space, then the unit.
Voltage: 46; kV
